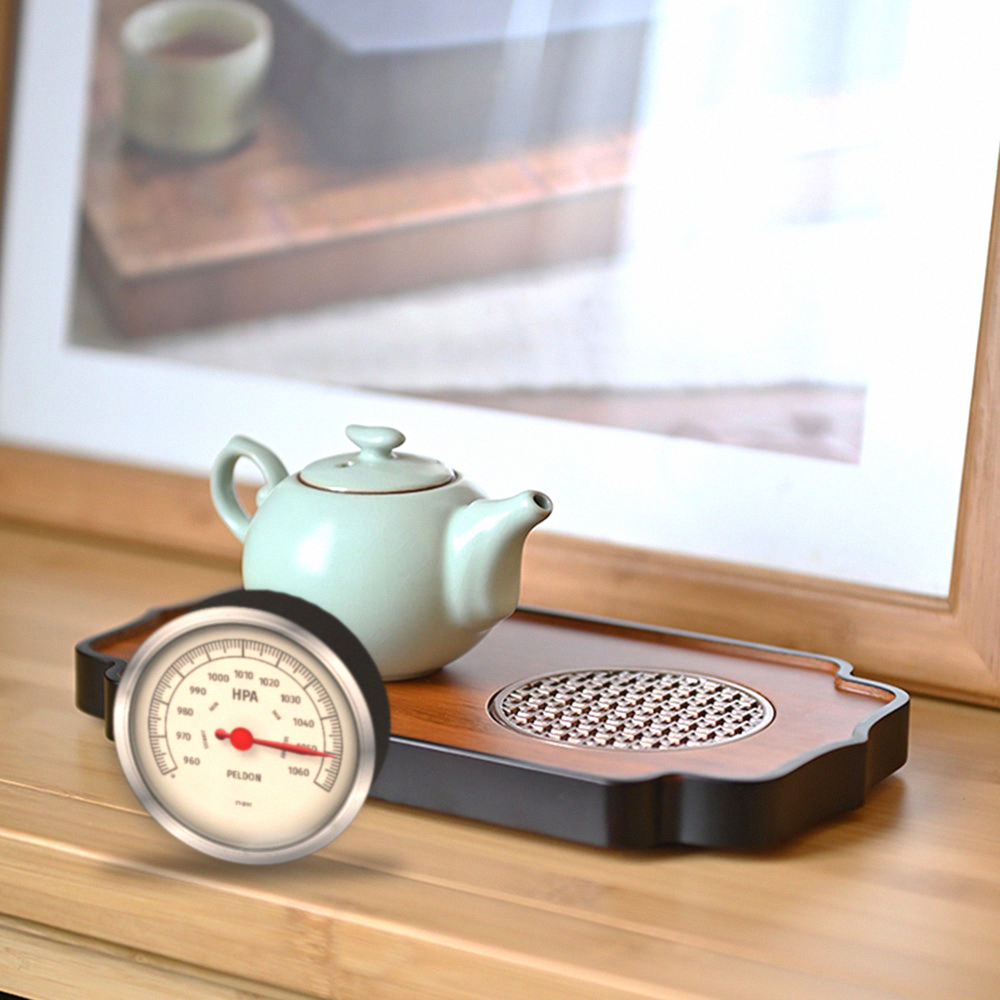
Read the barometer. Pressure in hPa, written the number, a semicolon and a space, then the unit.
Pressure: 1050; hPa
